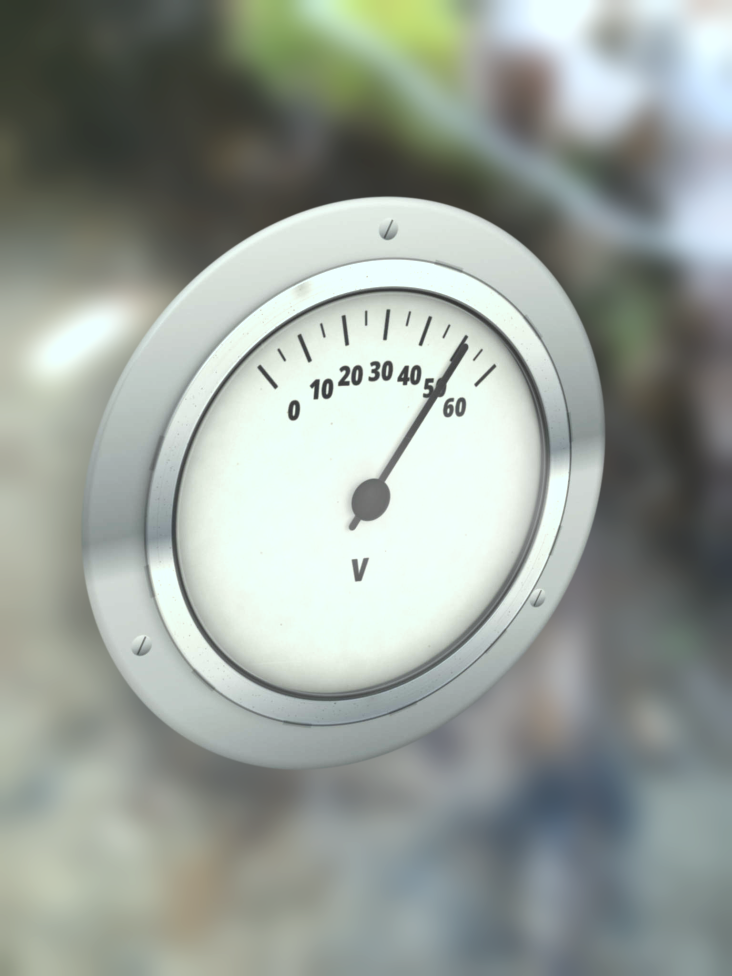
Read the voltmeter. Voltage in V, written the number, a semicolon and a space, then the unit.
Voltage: 50; V
